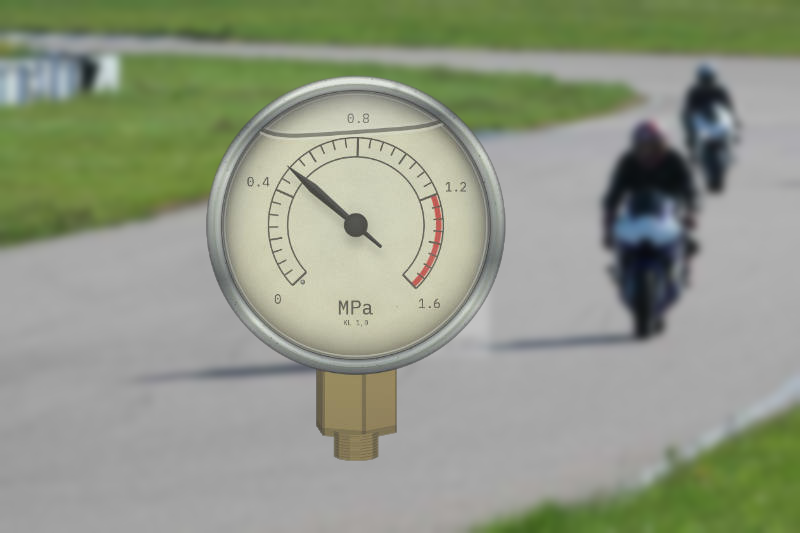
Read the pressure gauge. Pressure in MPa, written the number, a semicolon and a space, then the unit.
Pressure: 0.5; MPa
